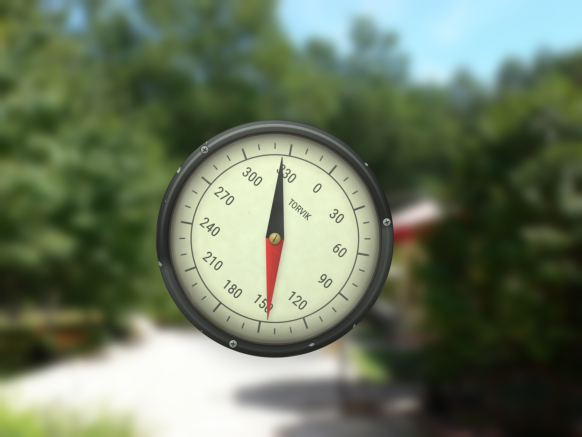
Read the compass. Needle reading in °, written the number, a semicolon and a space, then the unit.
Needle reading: 145; °
